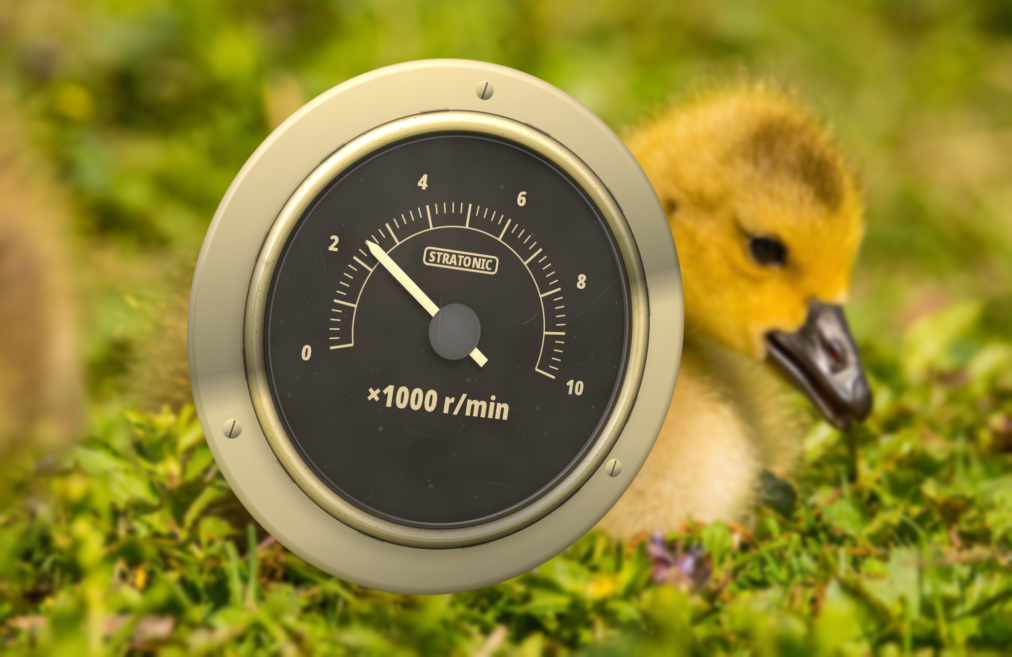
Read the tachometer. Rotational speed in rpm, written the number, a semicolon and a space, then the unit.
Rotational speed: 2400; rpm
